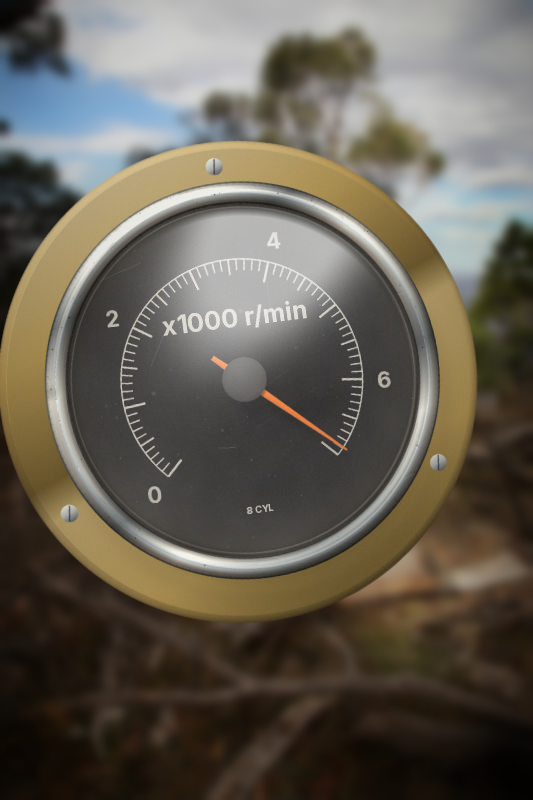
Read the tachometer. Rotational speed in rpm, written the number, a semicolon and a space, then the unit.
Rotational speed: 6900; rpm
